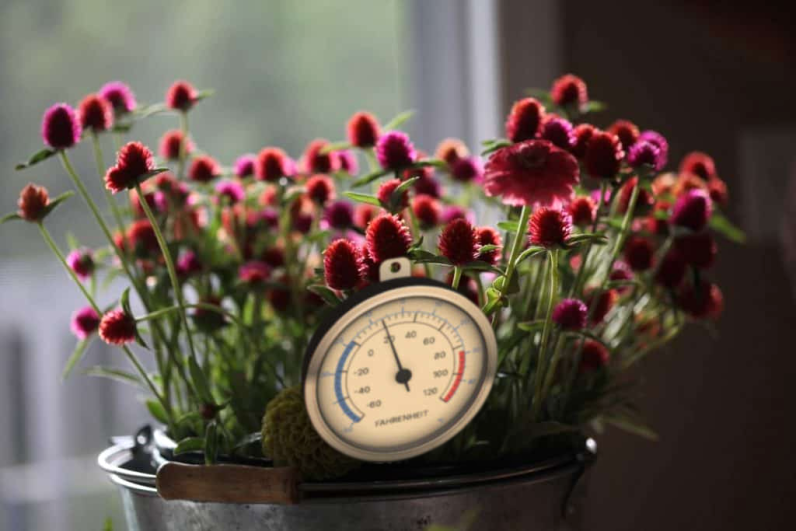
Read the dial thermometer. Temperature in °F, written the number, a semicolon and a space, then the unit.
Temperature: 20; °F
